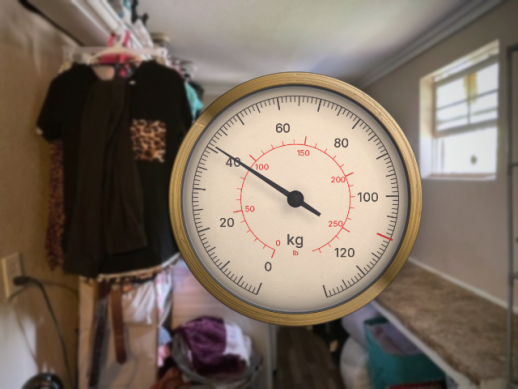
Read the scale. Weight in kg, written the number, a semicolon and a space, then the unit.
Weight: 41; kg
